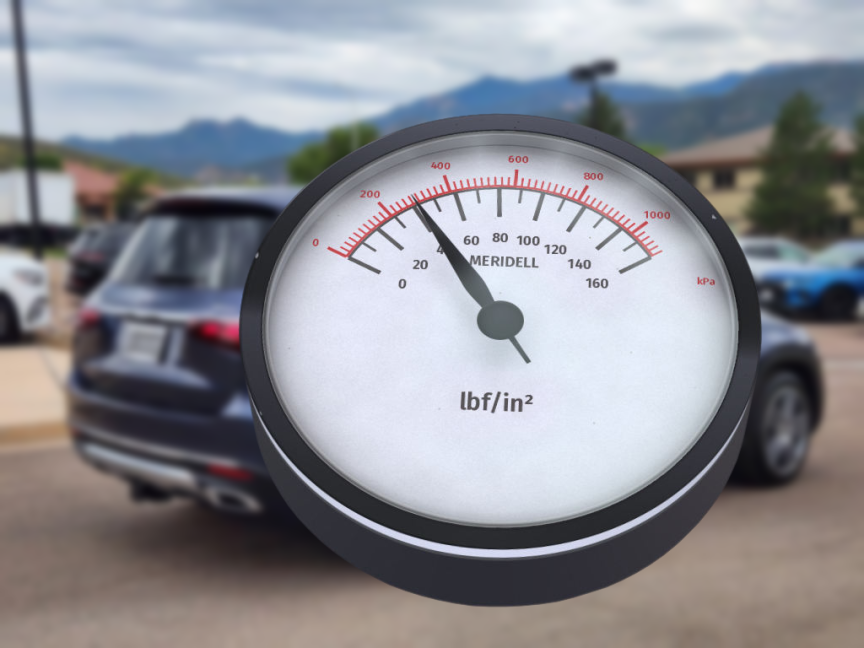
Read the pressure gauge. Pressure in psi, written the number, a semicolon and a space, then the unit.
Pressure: 40; psi
